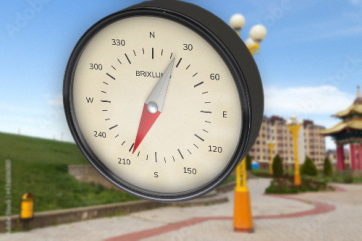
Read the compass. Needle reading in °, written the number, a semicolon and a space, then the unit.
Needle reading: 205; °
